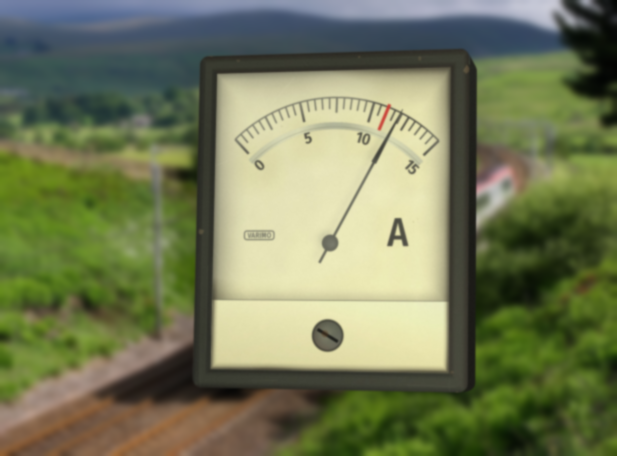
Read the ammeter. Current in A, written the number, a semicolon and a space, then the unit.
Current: 12; A
